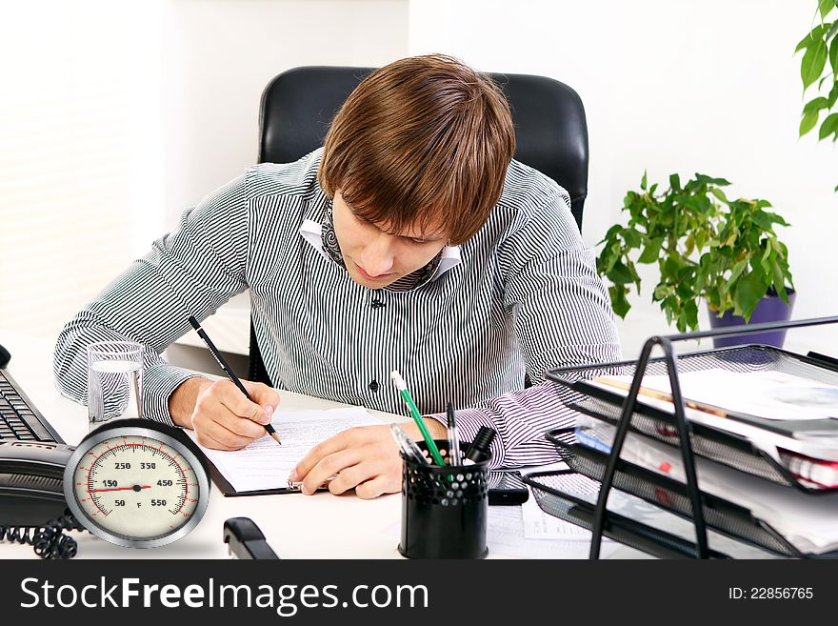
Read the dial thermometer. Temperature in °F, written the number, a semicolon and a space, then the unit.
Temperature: 125; °F
